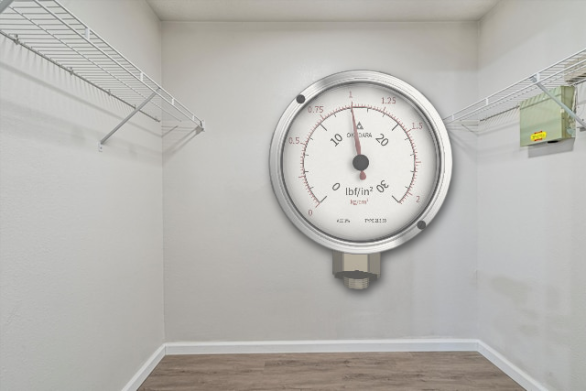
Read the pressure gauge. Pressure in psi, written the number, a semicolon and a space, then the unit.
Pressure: 14; psi
